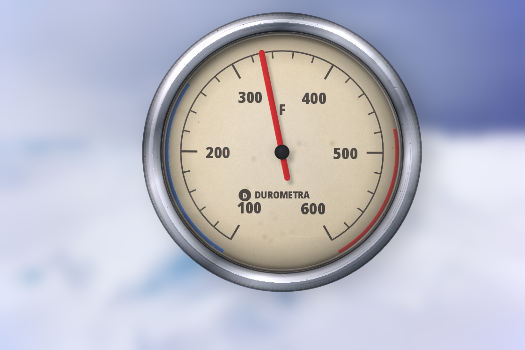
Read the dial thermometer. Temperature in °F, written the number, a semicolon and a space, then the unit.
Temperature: 330; °F
